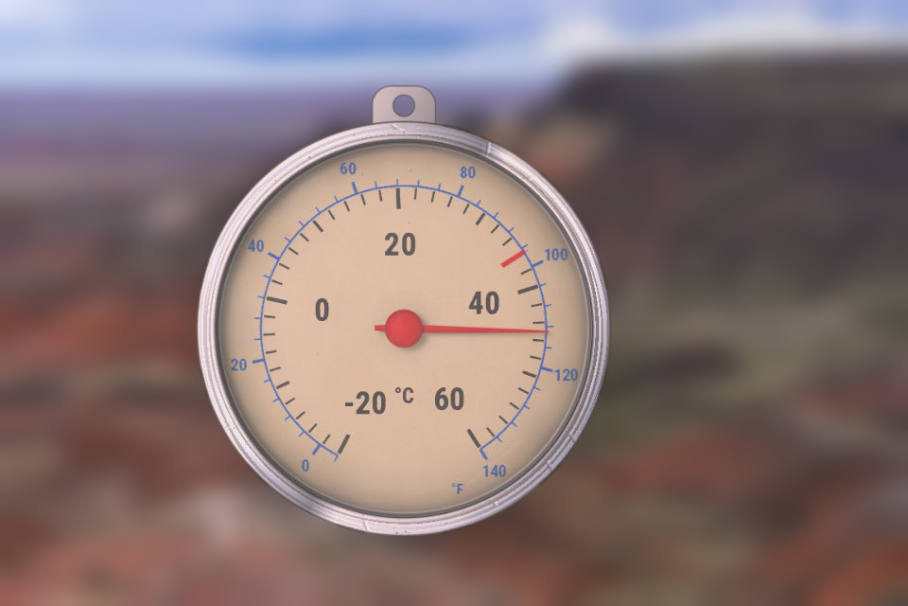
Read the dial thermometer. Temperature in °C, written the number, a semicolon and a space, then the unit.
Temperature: 45; °C
